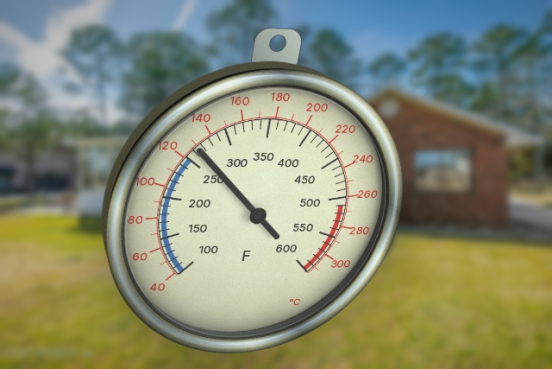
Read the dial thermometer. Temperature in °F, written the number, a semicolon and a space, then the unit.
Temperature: 265; °F
